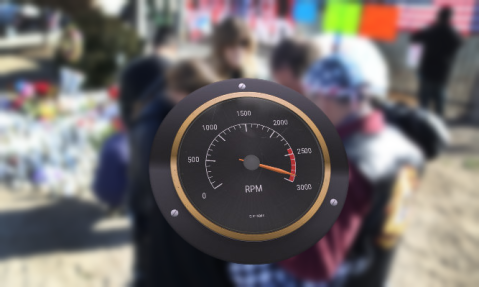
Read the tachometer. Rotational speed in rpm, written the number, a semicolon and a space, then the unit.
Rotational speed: 2900; rpm
